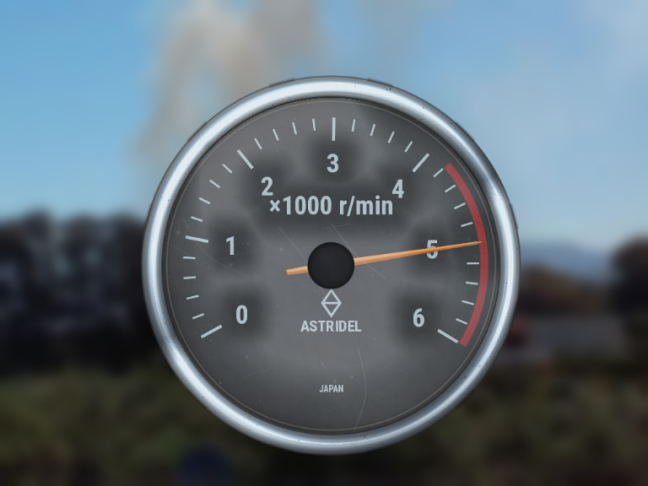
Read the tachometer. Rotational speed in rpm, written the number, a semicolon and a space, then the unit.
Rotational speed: 5000; rpm
